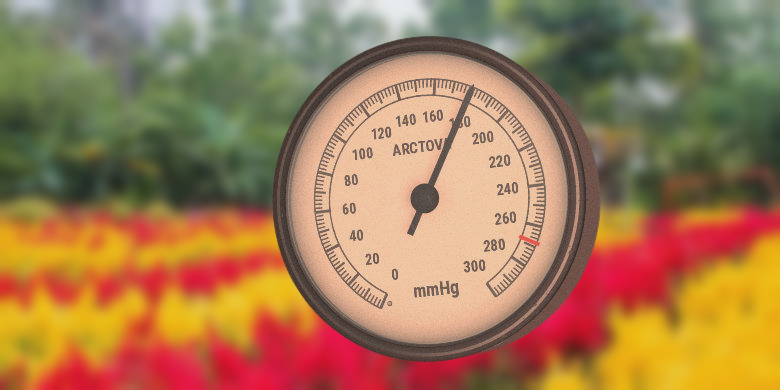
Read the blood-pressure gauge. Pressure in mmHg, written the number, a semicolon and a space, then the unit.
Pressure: 180; mmHg
